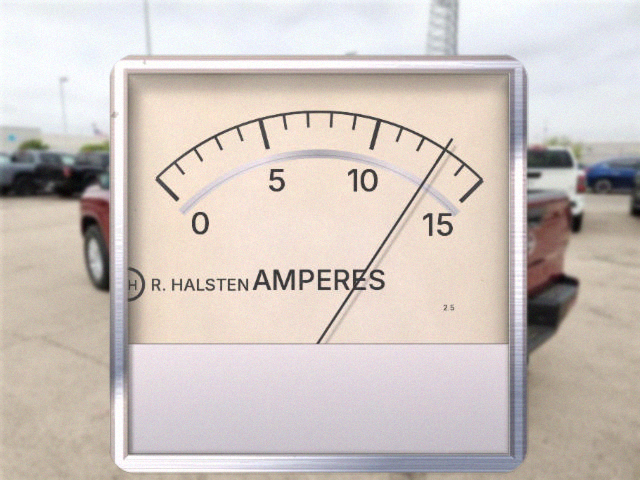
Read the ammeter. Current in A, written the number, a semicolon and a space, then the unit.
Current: 13; A
